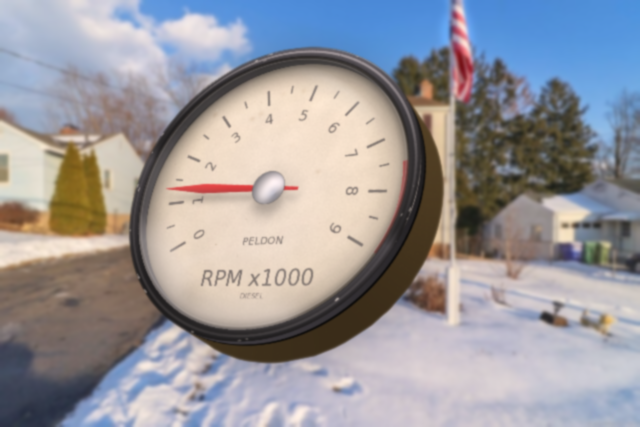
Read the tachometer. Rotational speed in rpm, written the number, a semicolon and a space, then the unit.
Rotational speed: 1250; rpm
